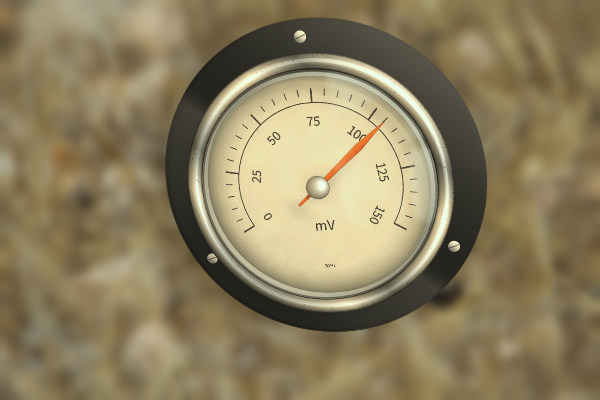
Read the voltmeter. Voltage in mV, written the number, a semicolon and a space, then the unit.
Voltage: 105; mV
